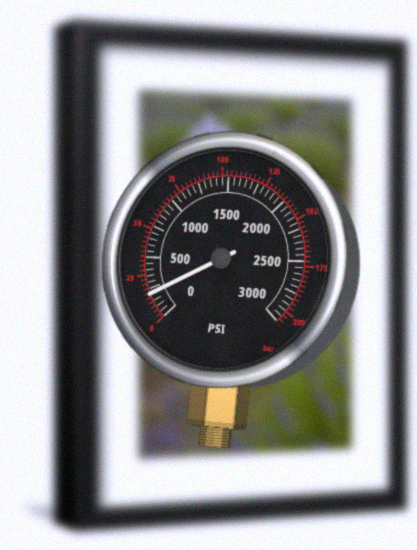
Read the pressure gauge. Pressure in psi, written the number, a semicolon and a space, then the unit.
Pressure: 200; psi
